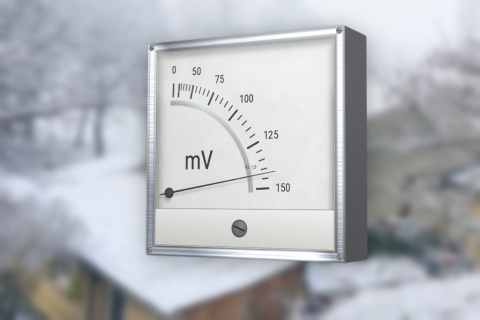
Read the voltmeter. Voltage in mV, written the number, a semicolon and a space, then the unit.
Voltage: 142.5; mV
